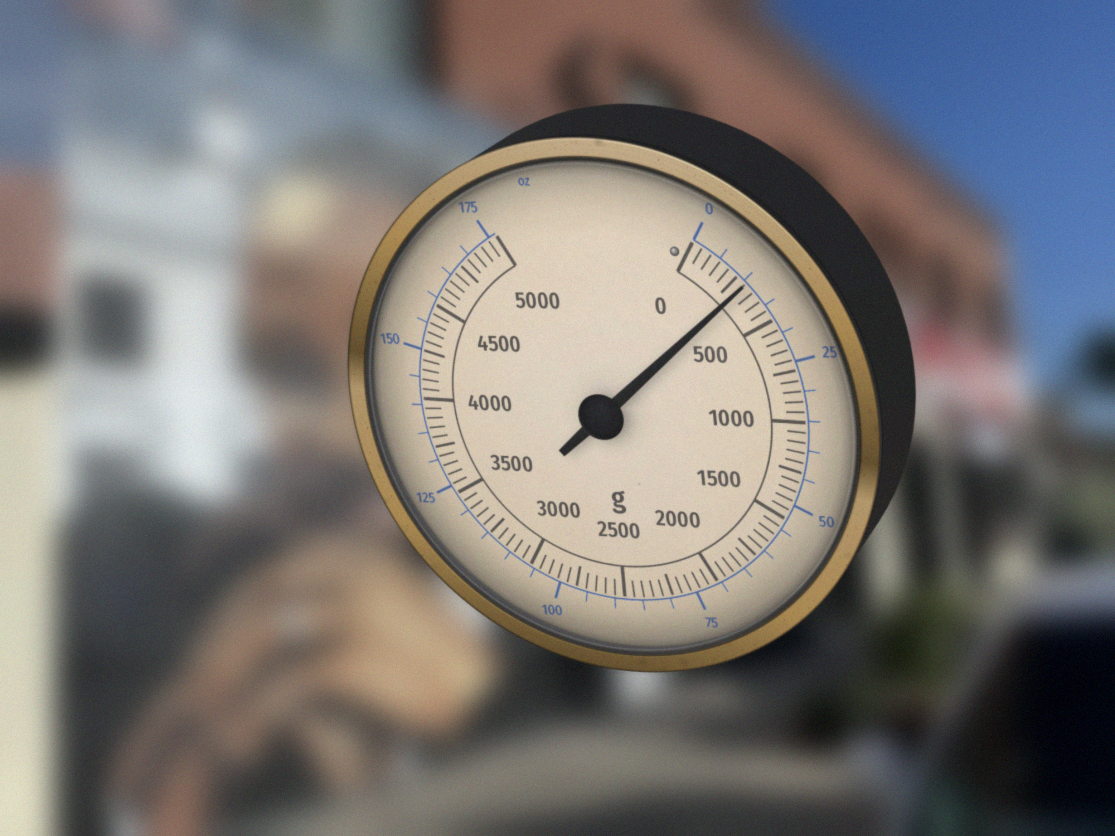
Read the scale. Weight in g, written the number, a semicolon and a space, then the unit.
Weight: 300; g
